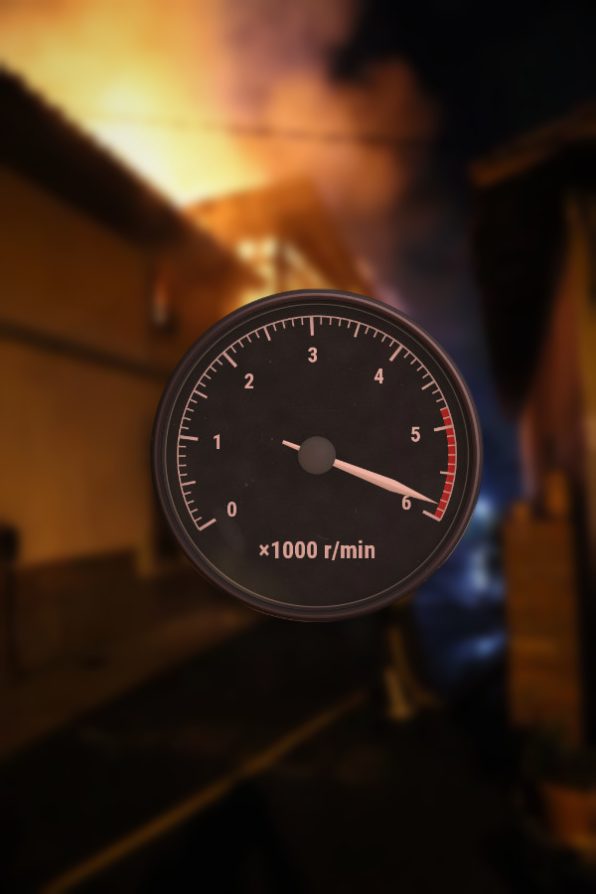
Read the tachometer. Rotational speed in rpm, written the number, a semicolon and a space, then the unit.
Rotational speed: 5850; rpm
